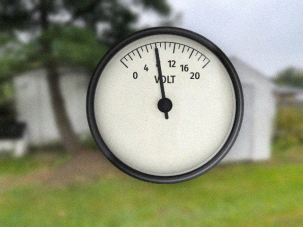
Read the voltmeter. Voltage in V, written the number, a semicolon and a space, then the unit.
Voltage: 8; V
